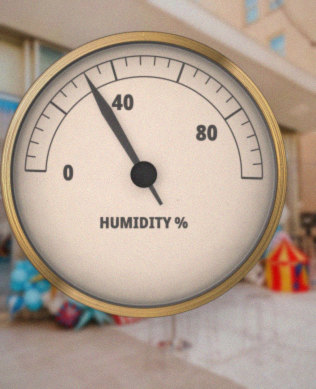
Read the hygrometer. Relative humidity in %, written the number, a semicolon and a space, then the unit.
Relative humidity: 32; %
